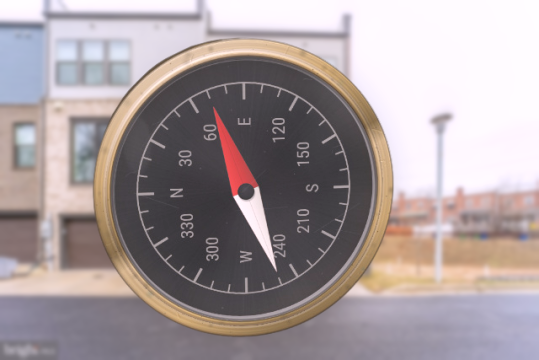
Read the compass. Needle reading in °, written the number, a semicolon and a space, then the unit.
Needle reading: 70; °
